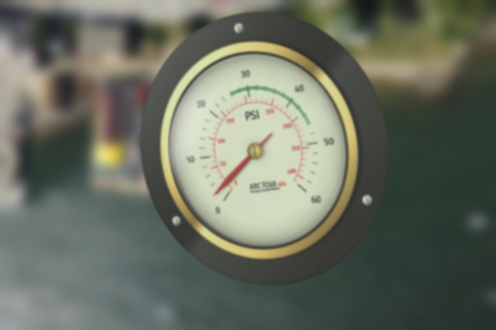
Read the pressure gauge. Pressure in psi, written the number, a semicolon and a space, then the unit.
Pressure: 2; psi
